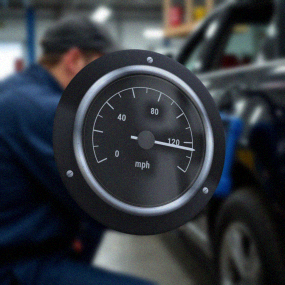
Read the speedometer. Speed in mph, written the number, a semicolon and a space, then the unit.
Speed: 125; mph
